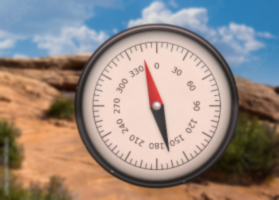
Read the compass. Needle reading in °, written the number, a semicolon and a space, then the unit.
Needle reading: 345; °
